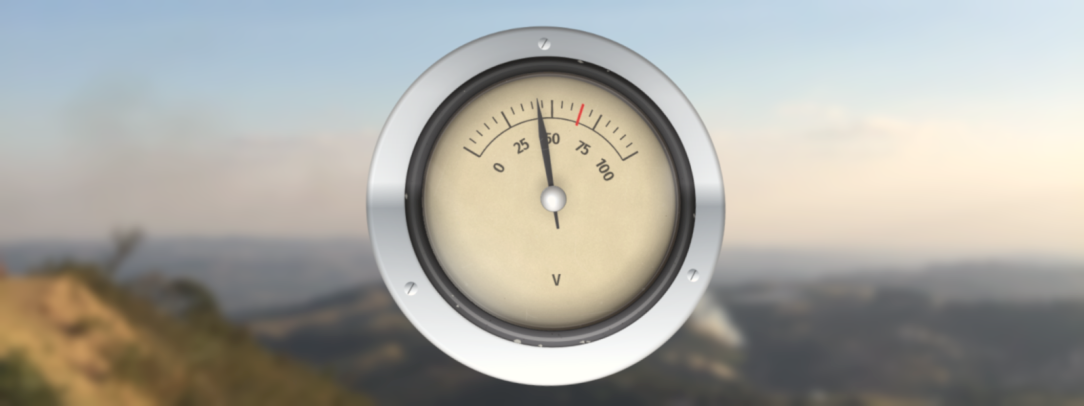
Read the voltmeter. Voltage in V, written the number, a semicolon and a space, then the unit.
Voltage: 42.5; V
